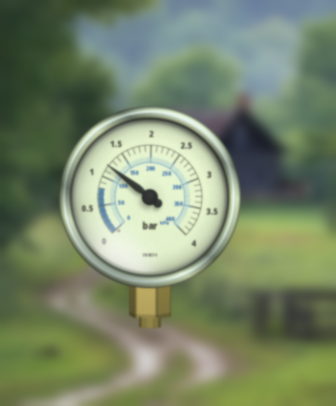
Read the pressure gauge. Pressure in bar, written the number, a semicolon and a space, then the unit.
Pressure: 1.2; bar
